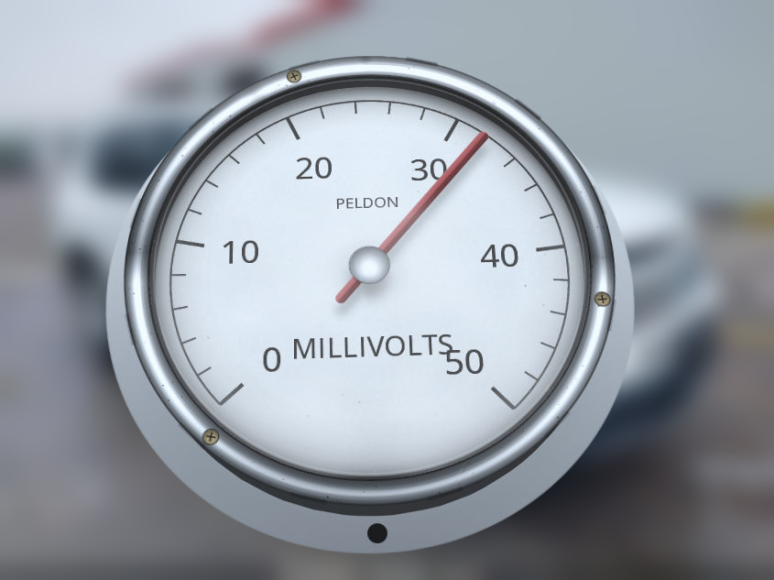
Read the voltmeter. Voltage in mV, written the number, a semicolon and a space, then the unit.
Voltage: 32; mV
